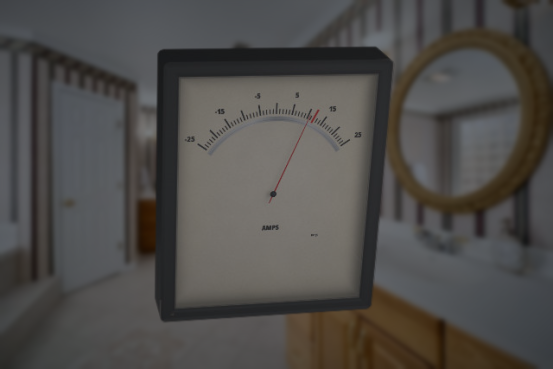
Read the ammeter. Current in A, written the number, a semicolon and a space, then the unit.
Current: 10; A
